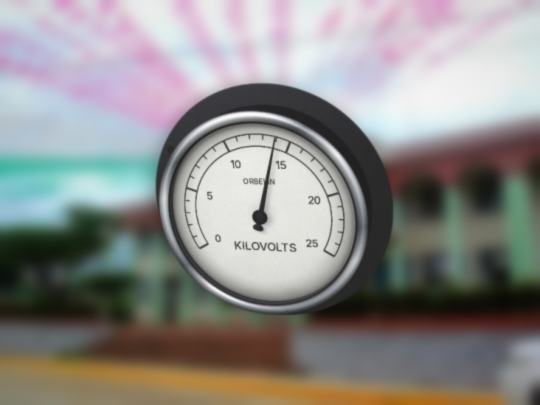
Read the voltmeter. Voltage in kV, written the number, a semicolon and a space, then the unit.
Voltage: 14; kV
